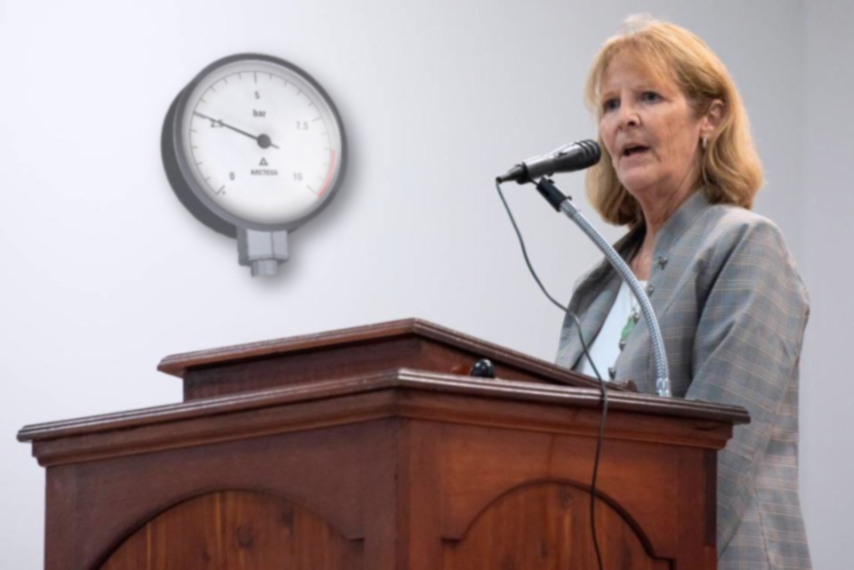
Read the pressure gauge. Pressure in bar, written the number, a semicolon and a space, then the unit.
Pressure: 2.5; bar
